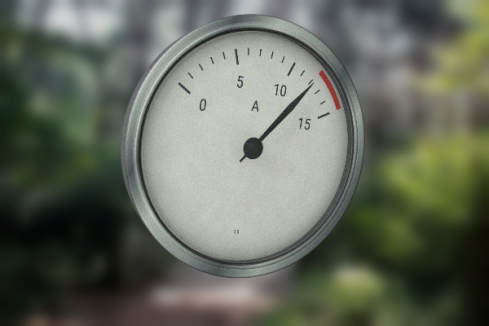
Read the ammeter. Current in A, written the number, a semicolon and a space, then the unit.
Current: 12; A
